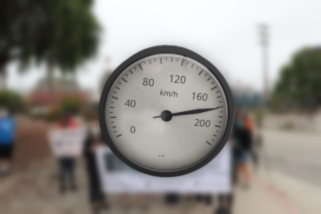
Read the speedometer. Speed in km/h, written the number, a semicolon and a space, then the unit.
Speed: 180; km/h
